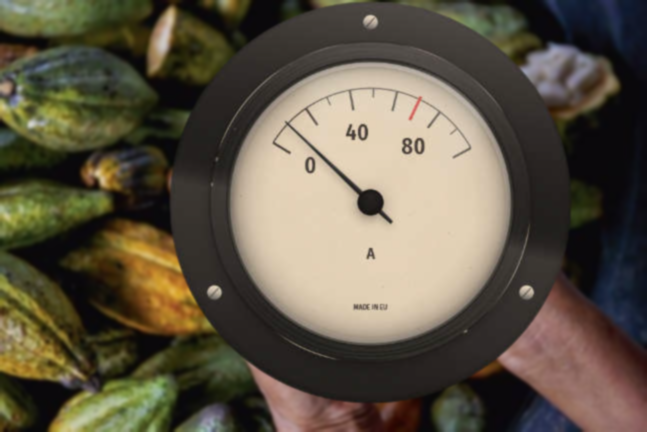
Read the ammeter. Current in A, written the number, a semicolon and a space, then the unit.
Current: 10; A
